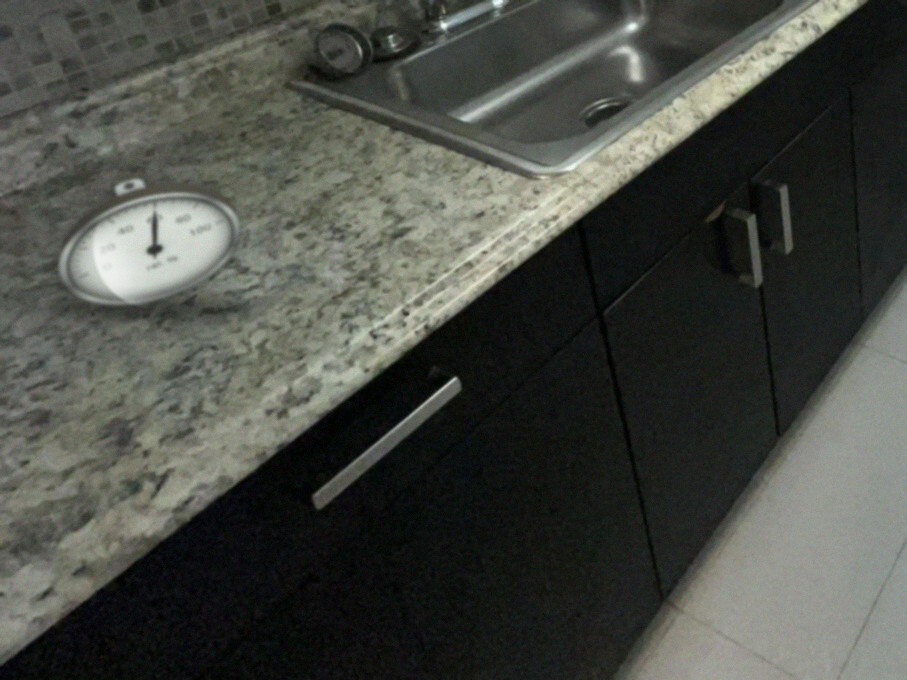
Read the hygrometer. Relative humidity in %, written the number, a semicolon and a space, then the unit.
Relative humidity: 60; %
